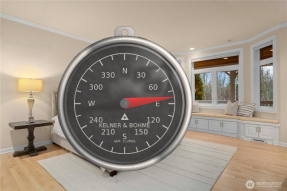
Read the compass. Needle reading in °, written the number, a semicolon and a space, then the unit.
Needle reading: 82.5; °
